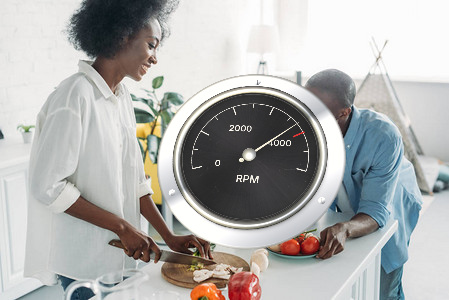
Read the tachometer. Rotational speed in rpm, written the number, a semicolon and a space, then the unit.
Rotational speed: 3750; rpm
